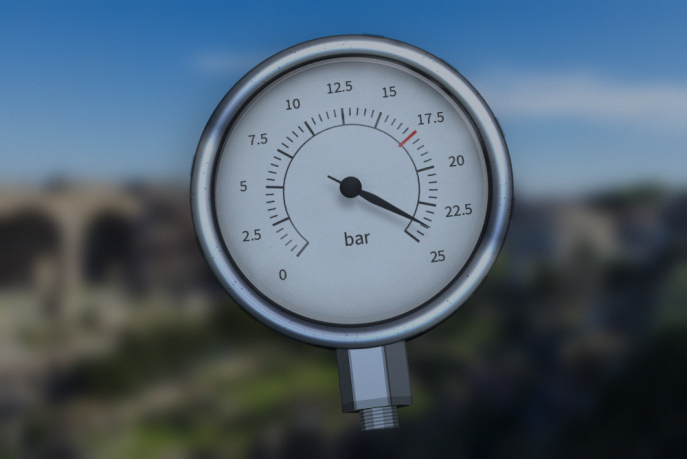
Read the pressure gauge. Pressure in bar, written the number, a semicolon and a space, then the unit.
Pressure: 24; bar
